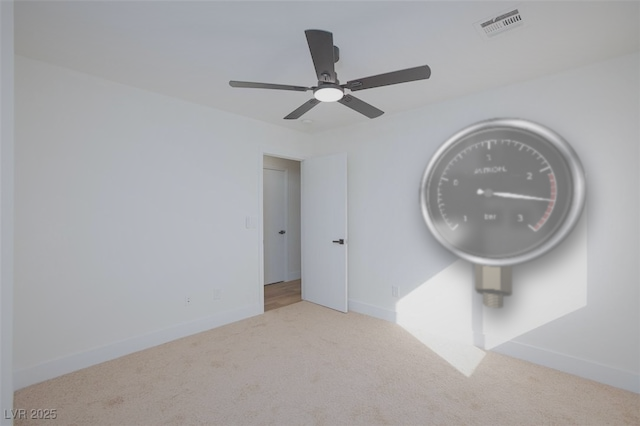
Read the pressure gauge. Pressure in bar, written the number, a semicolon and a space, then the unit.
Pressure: 2.5; bar
